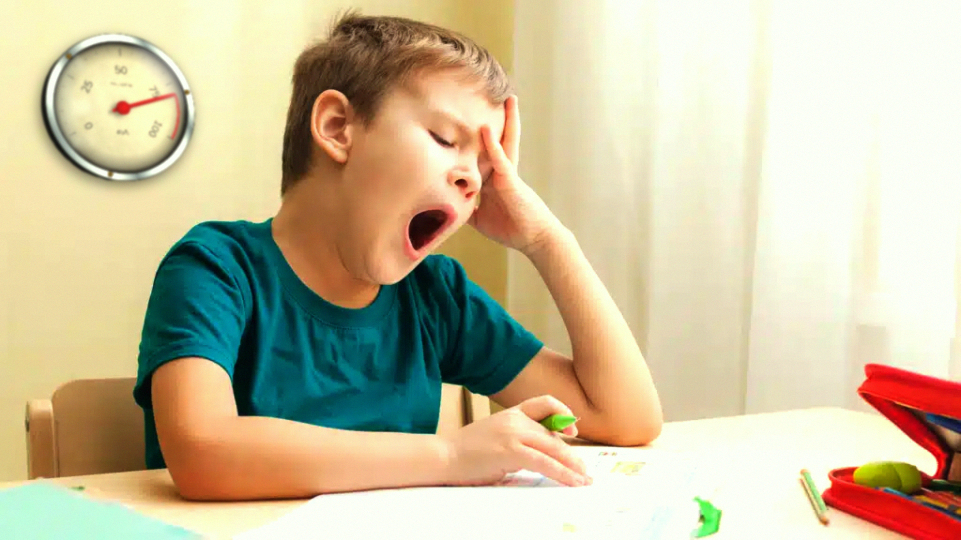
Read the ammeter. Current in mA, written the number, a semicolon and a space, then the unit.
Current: 80; mA
